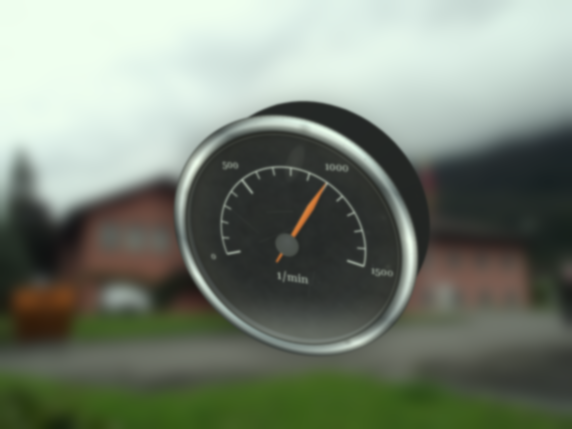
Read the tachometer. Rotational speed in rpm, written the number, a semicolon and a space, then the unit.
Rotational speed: 1000; rpm
